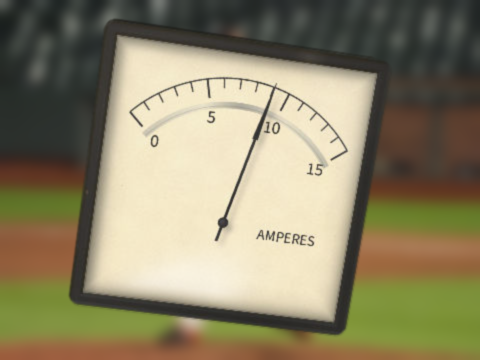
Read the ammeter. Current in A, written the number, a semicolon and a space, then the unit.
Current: 9; A
